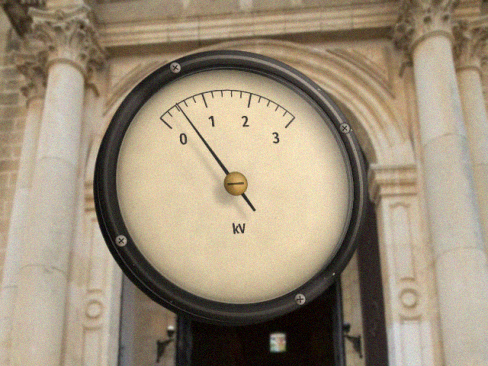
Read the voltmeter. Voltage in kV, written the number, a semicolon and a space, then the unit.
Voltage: 0.4; kV
